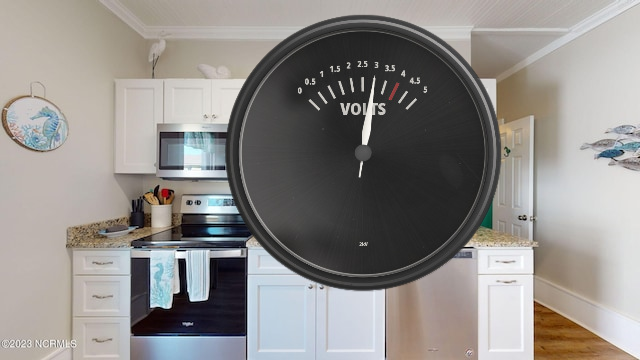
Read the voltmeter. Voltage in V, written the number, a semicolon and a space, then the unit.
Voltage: 3; V
